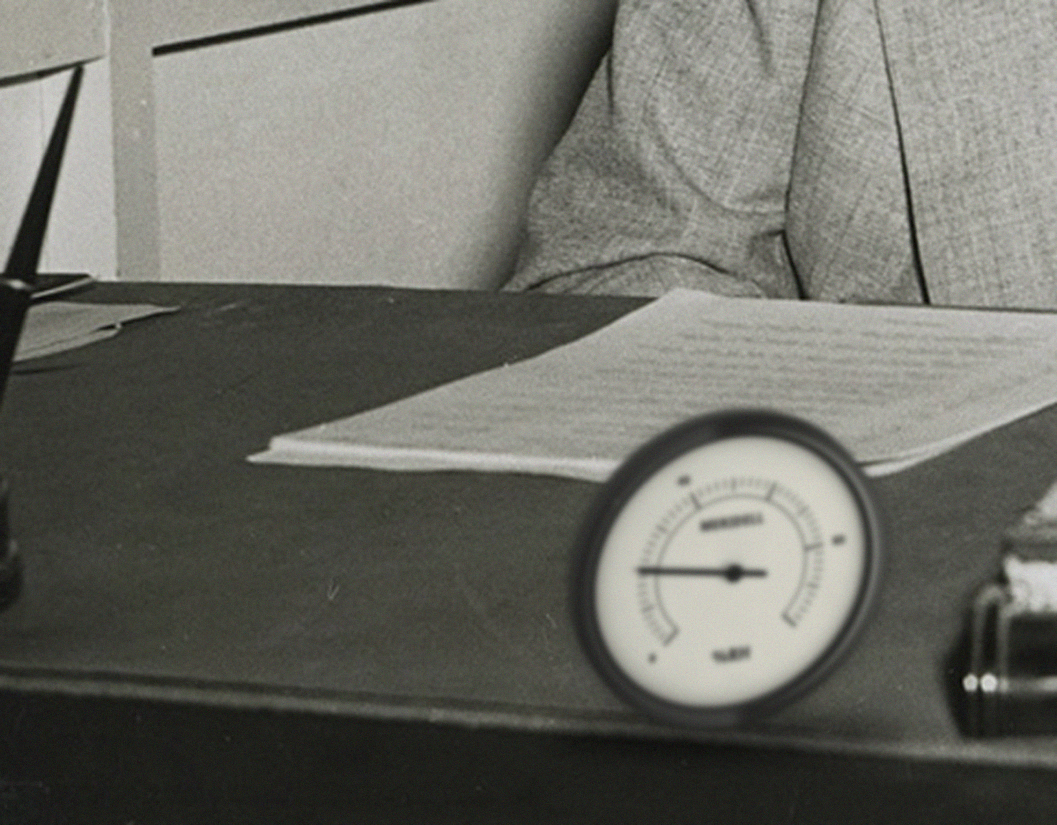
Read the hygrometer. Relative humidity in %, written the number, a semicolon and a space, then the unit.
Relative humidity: 20; %
